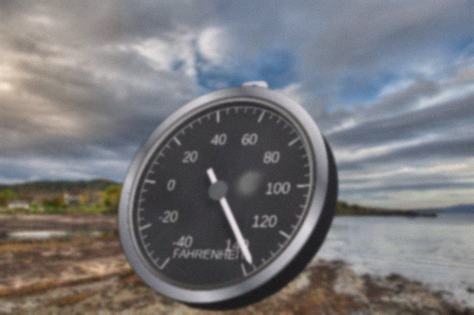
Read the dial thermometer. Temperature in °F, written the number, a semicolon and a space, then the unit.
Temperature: 136; °F
